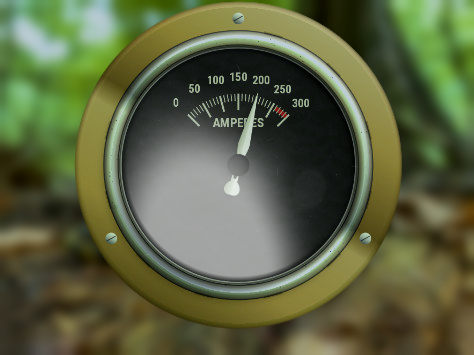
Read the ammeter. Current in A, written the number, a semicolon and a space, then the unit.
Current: 200; A
